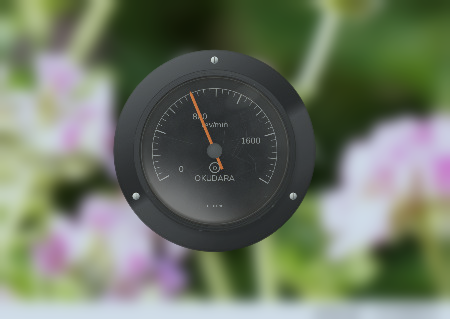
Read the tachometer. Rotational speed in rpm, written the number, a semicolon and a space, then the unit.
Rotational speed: 800; rpm
